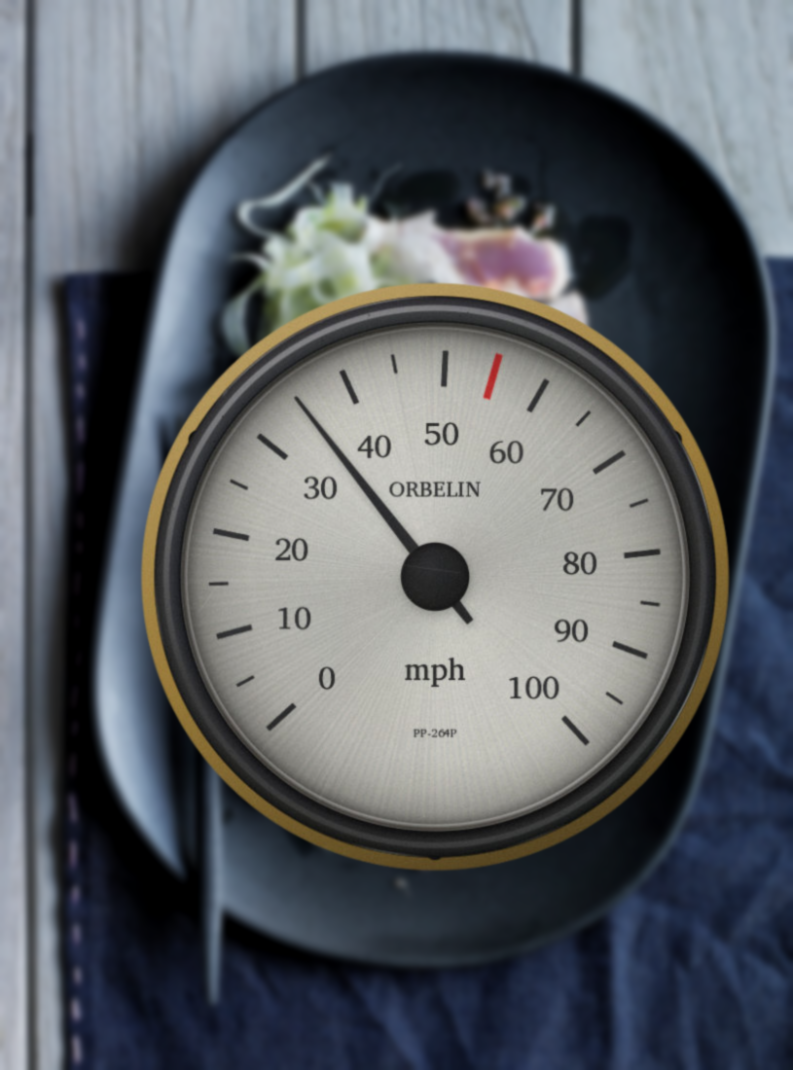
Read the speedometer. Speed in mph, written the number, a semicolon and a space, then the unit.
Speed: 35; mph
